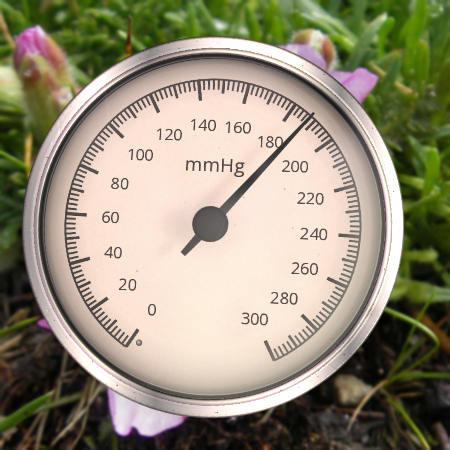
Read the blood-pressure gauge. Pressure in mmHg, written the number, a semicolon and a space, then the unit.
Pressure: 188; mmHg
